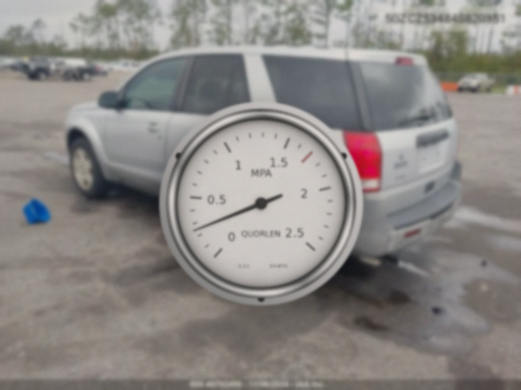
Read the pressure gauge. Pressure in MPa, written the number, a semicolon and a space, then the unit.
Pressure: 0.25; MPa
